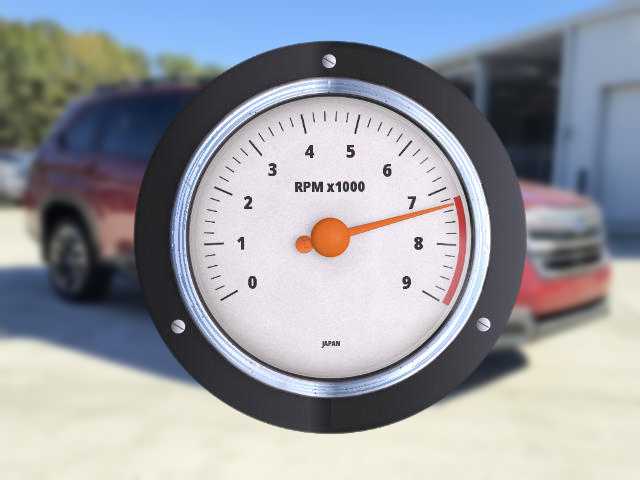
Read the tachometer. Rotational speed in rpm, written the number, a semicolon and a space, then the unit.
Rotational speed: 7300; rpm
